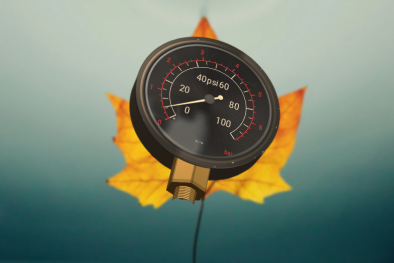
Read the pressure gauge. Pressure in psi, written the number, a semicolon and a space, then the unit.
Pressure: 5; psi
